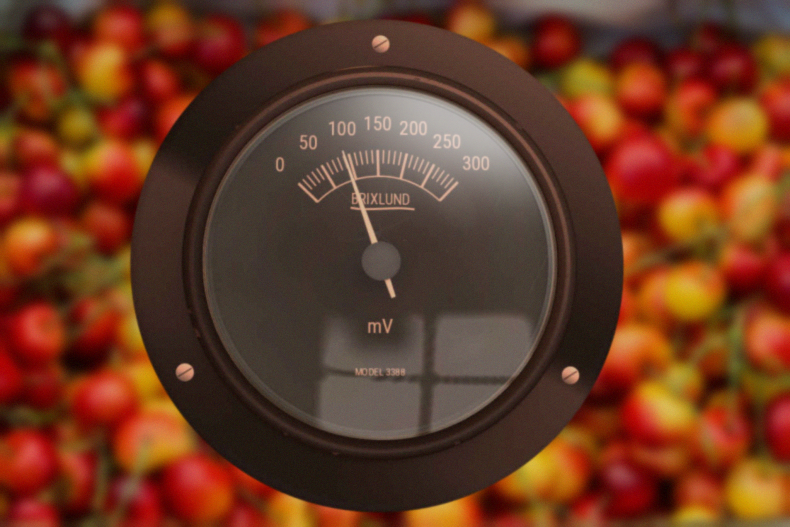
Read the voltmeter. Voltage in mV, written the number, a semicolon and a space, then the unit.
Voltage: 90; mV
